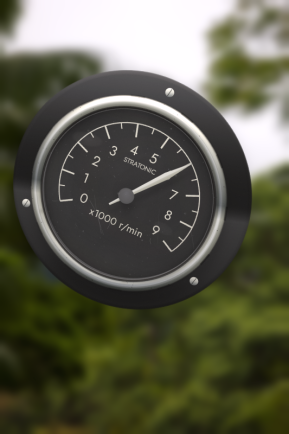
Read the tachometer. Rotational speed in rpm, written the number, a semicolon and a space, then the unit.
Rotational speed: 6000; rpm
